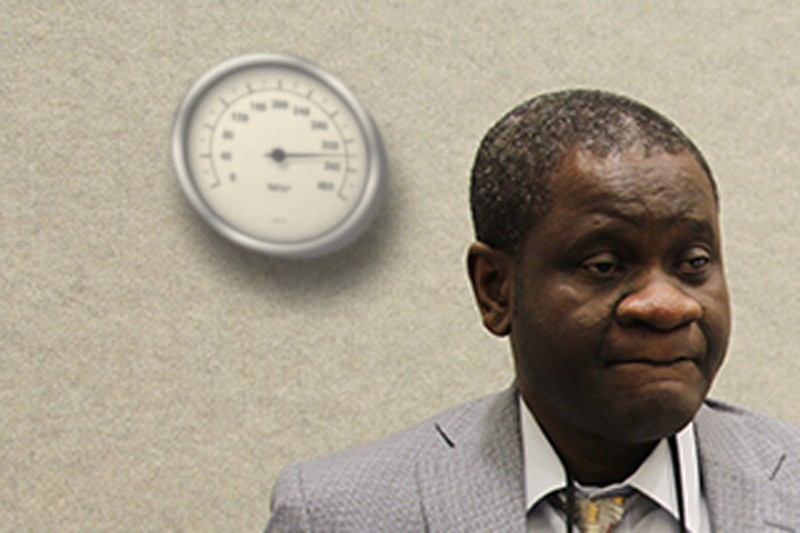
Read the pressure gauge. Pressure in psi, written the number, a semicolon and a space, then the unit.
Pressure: 340; psi
